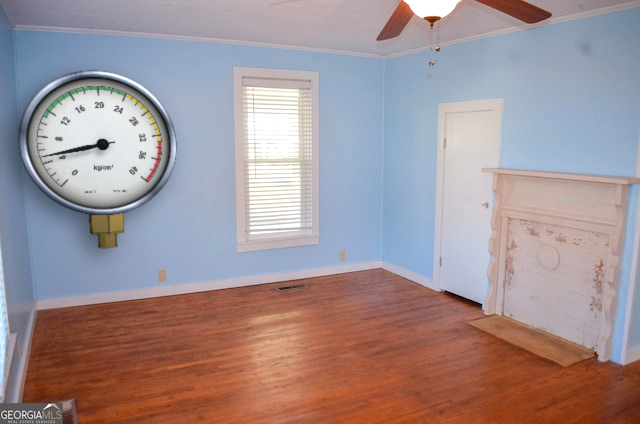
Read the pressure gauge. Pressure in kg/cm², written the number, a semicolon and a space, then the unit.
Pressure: 5; kg/cm²
